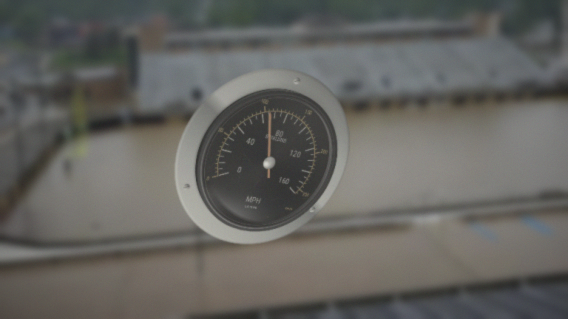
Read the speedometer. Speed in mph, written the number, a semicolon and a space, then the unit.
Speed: 65; mph
